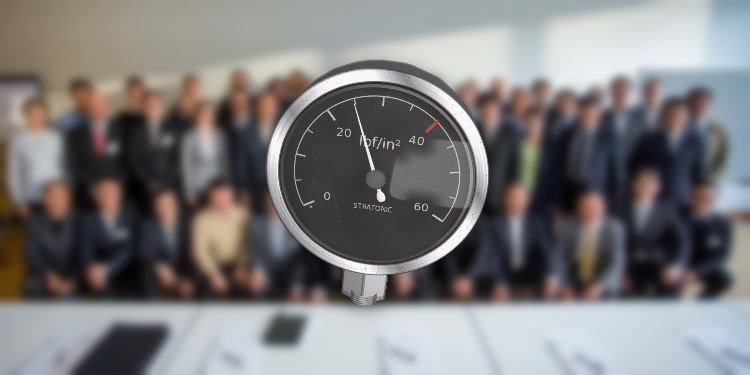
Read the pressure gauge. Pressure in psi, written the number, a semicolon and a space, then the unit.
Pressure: 25; psi
